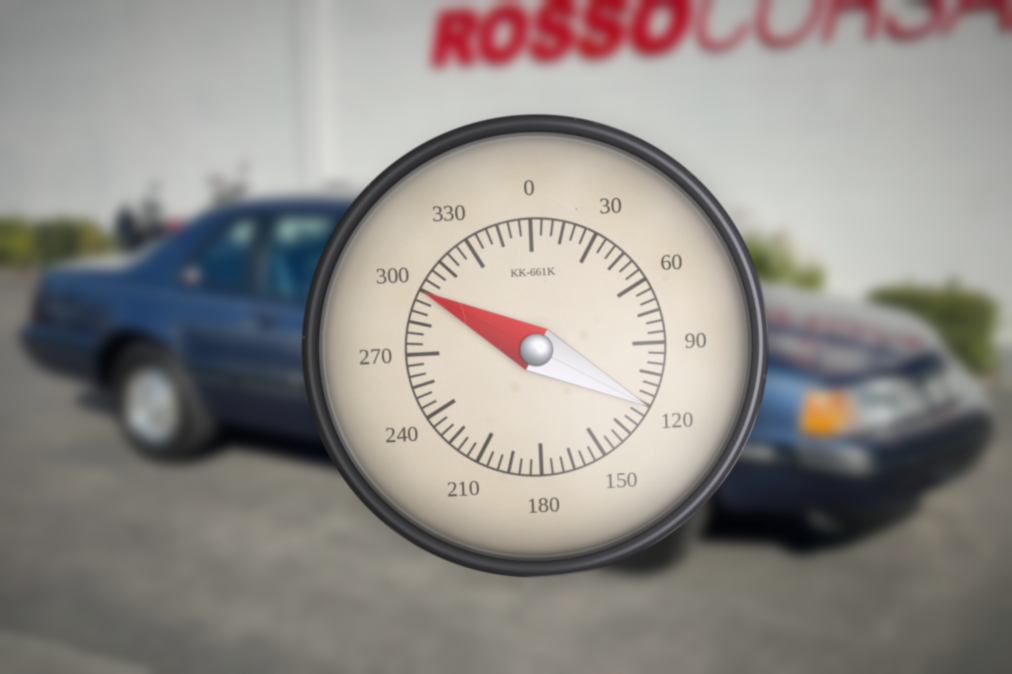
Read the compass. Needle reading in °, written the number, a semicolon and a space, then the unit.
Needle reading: 300; °
